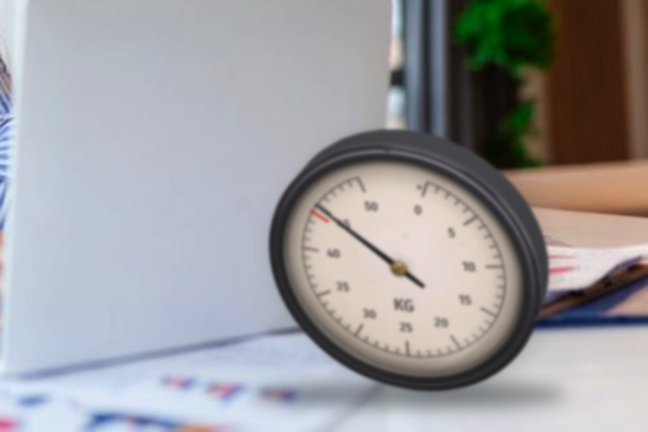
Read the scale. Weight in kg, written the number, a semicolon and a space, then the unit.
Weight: 45; kg
